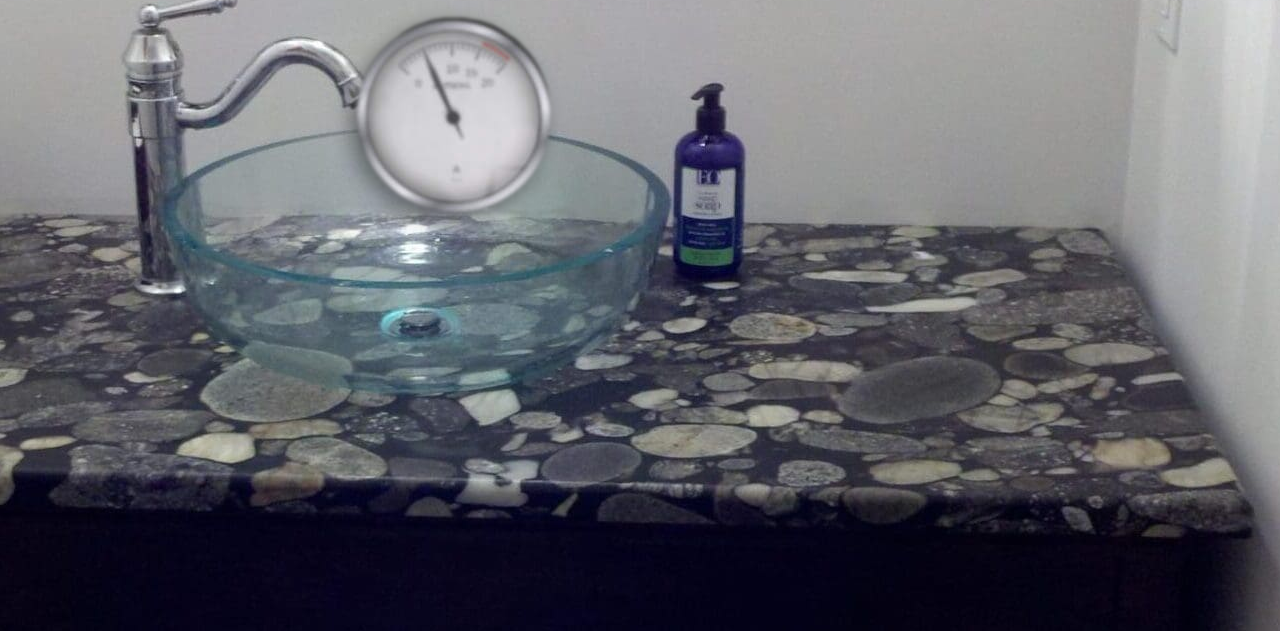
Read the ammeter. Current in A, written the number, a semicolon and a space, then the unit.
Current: 5; A
